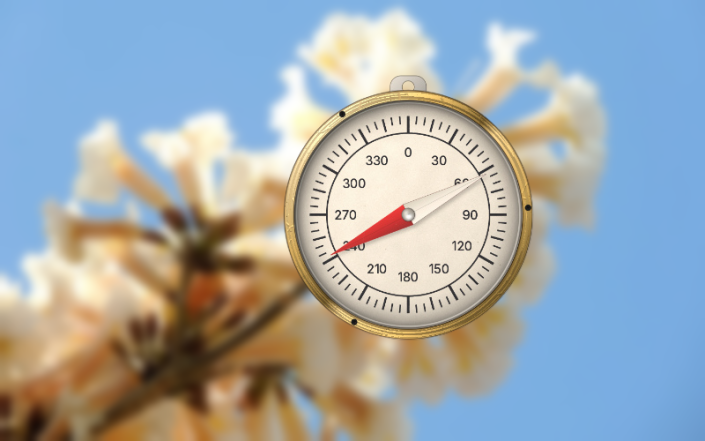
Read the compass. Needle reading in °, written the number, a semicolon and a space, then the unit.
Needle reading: 242.5; °
